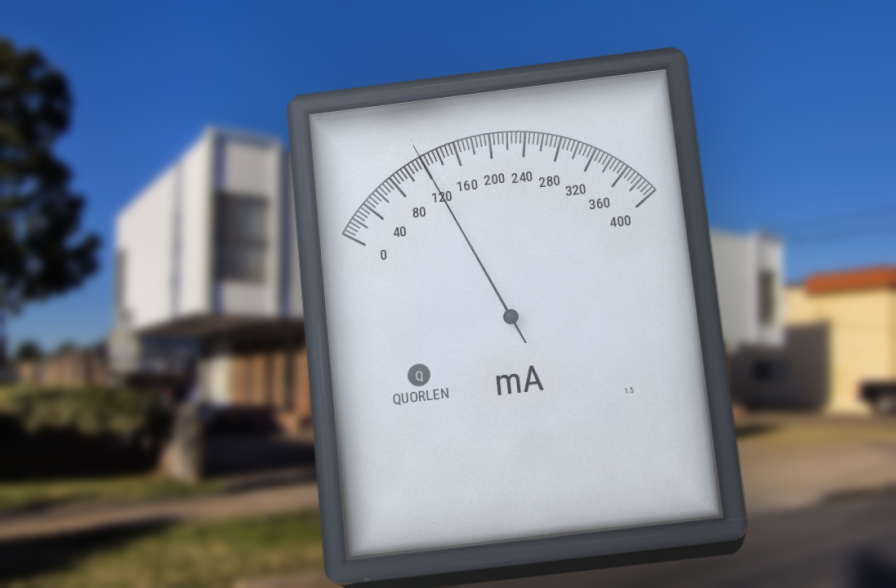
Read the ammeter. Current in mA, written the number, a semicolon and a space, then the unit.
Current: 120; mA
